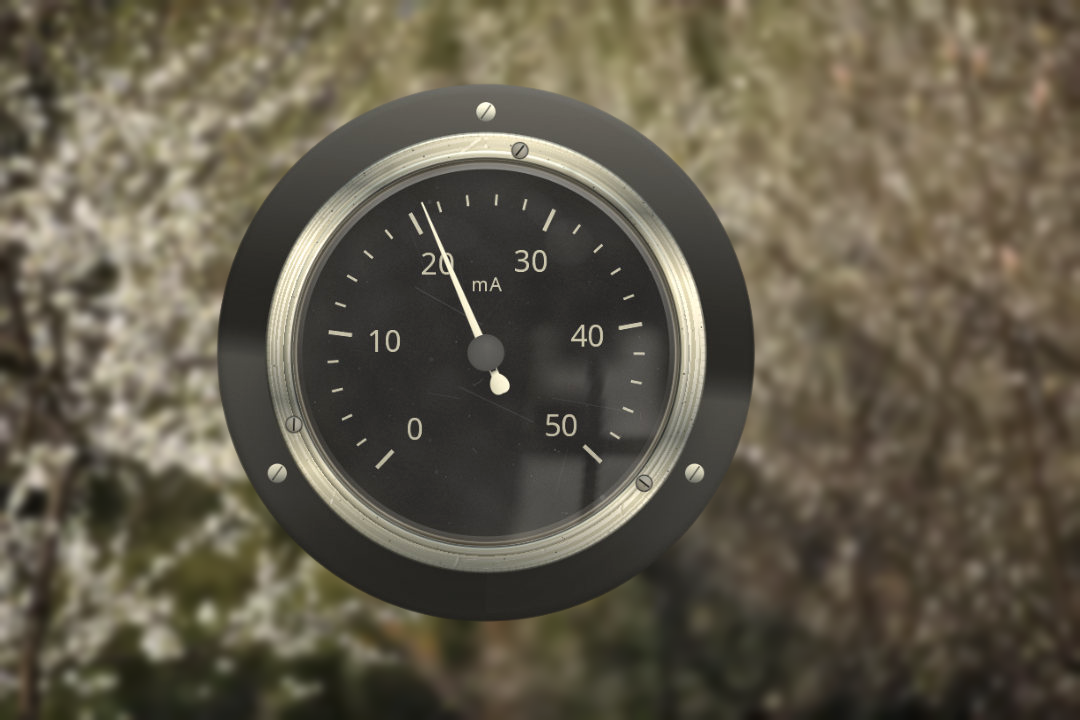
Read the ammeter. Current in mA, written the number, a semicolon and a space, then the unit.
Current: 21; mA
